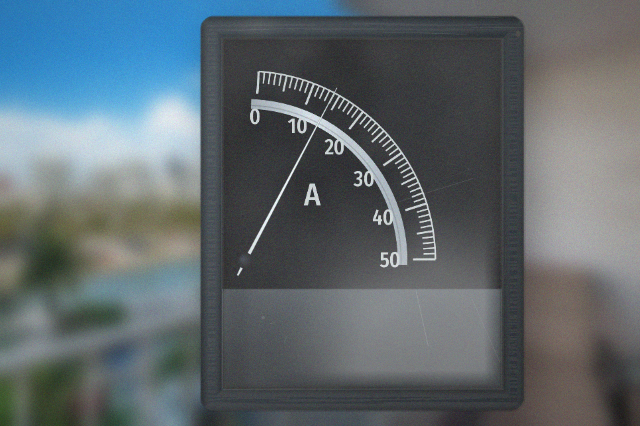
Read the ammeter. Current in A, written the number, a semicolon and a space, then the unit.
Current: 14; A
